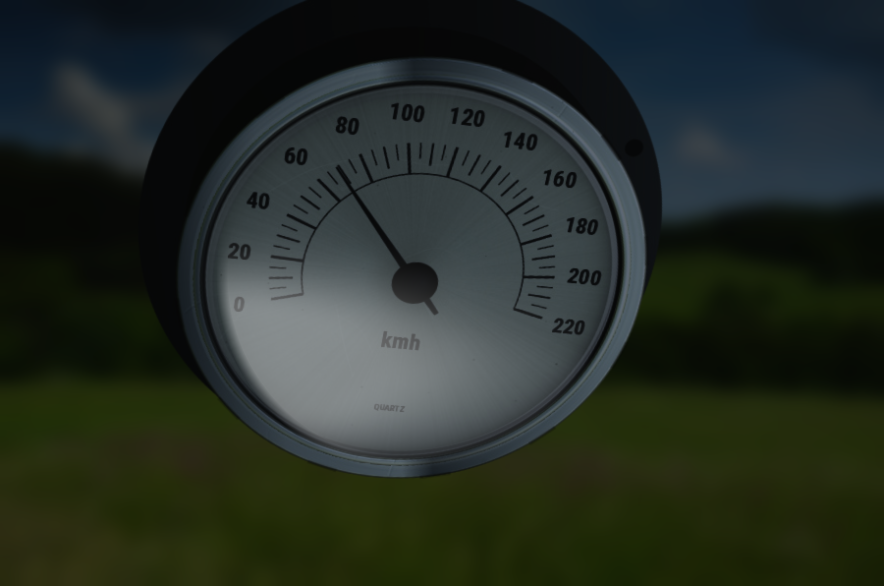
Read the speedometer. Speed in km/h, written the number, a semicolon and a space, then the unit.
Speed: 70; km/h
